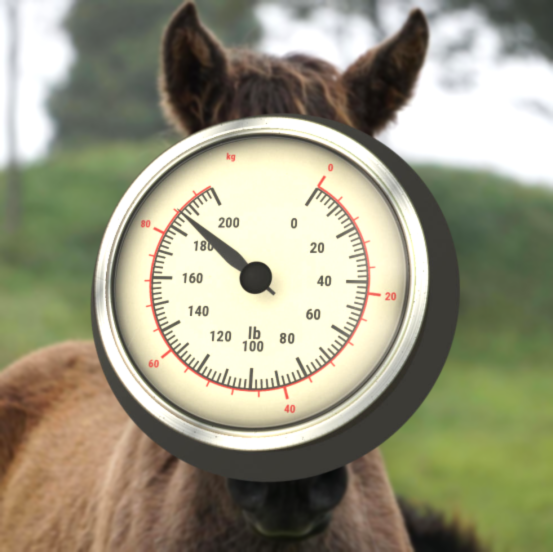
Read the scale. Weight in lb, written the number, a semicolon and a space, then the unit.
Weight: 186; lb
